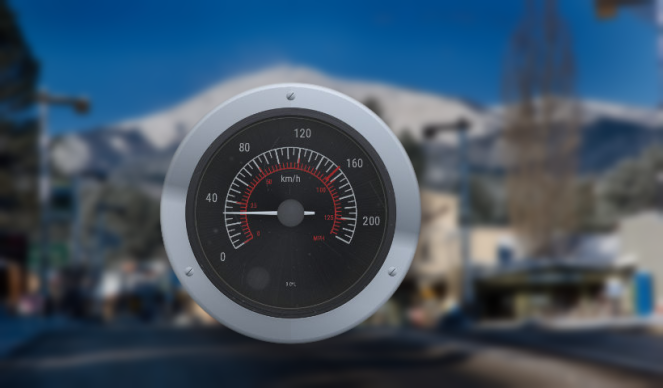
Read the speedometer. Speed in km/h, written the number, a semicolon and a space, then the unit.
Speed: 30; km/h
